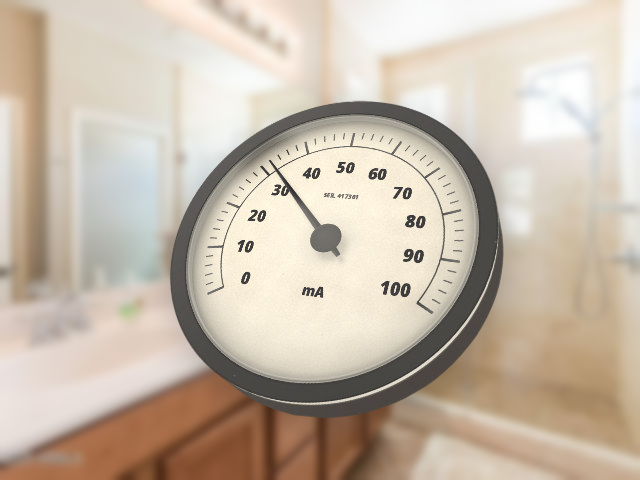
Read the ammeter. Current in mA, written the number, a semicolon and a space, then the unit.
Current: 32; mA
